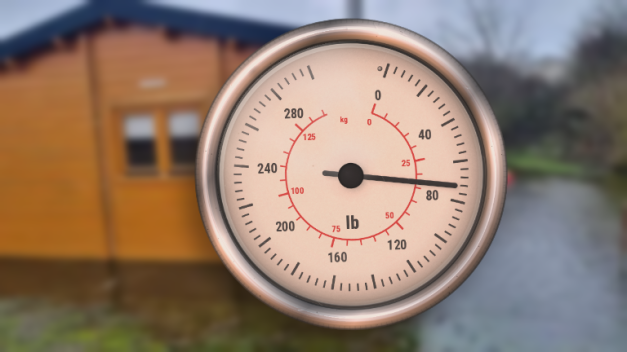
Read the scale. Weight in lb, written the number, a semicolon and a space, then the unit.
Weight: 72; lb
